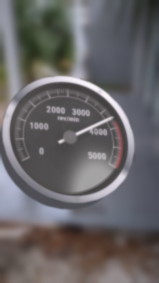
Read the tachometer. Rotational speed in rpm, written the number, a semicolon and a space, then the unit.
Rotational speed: 3750; rpm
